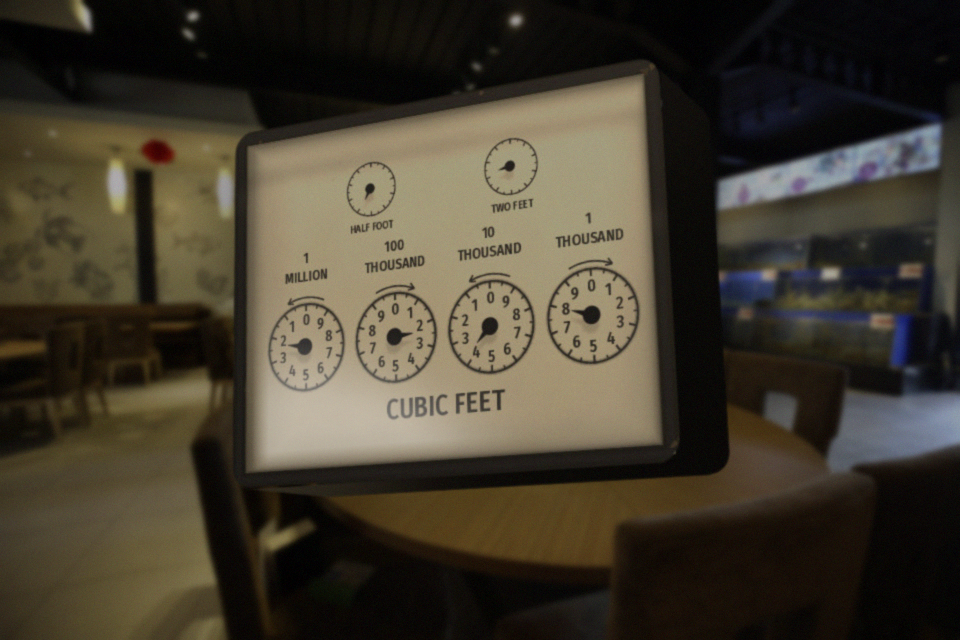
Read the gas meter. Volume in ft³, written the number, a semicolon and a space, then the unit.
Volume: 223800; ft³
